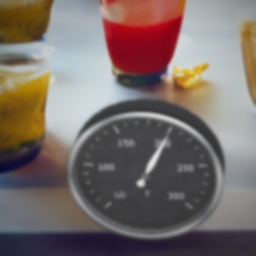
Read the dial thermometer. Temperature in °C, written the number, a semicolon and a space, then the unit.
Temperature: 200; °C
